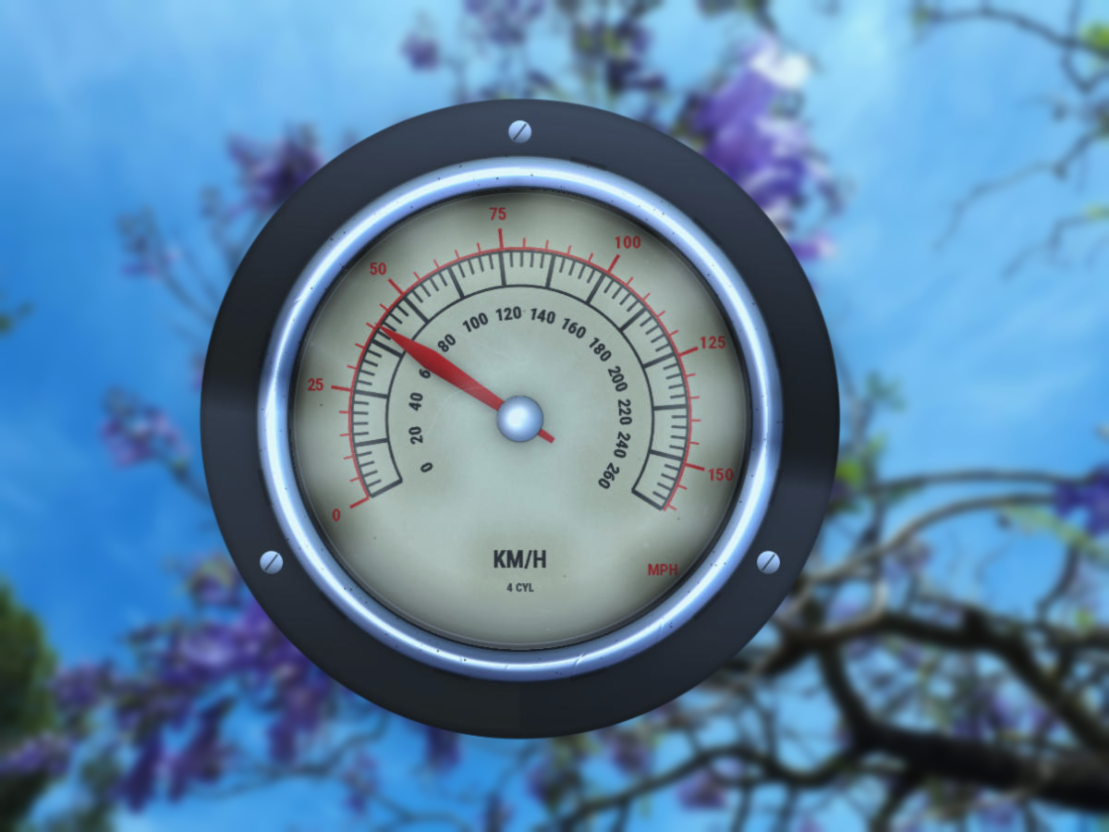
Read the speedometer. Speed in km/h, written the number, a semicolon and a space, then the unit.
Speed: 66; km/h
